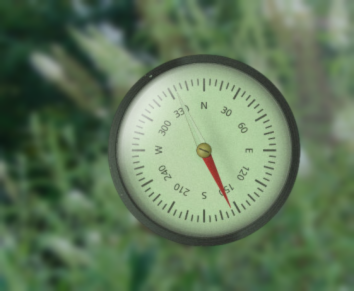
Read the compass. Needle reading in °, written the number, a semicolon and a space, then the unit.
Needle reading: 155; °
